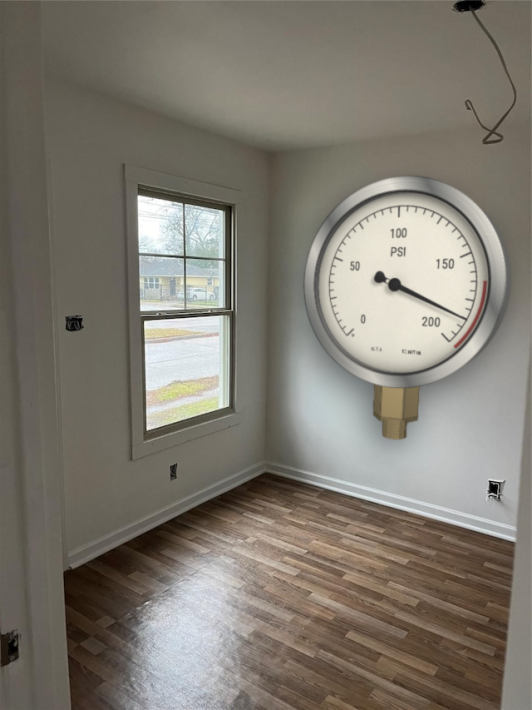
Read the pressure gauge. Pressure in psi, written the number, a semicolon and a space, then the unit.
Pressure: 185; psi
